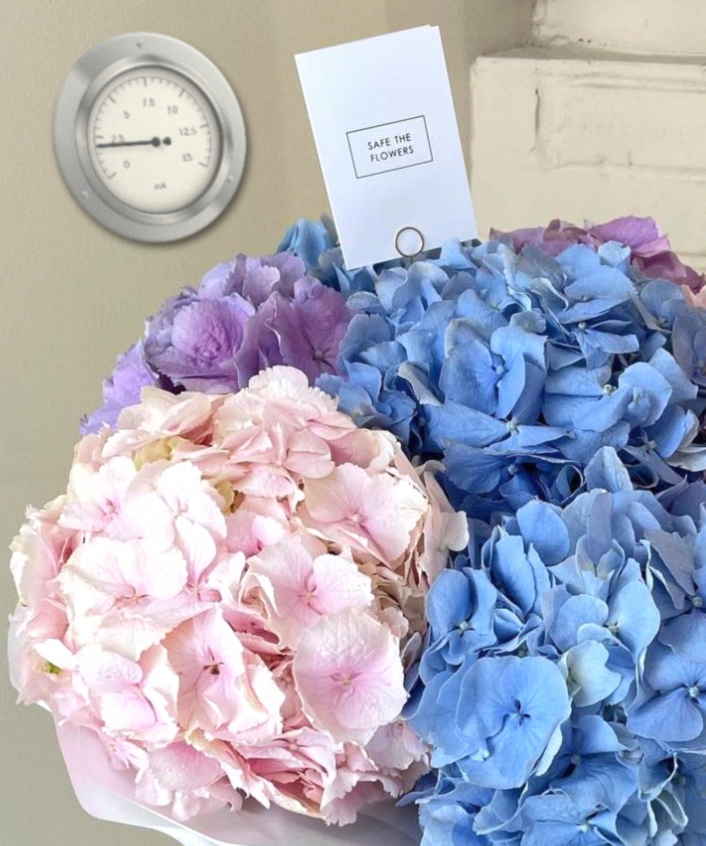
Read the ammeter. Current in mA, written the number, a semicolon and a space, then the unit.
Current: 2; mA
